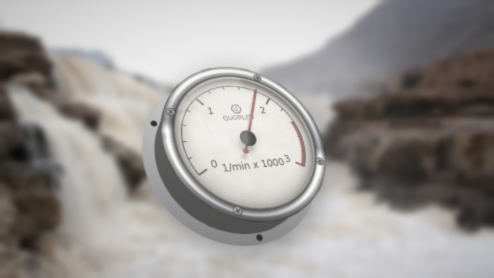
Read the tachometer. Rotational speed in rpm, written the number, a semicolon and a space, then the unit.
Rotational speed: 1800; rpm
